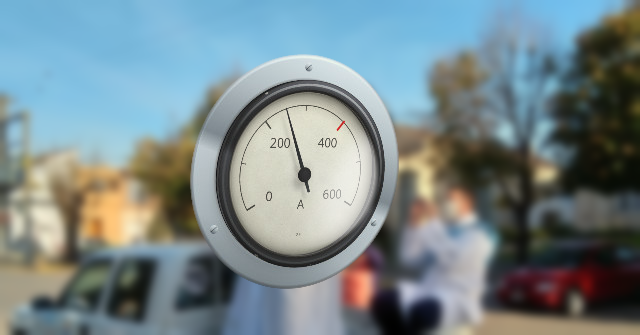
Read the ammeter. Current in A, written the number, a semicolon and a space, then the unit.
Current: 250; A
